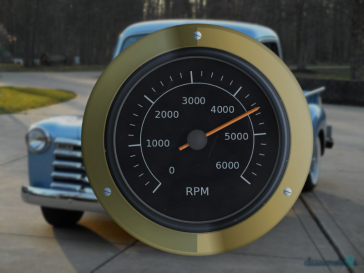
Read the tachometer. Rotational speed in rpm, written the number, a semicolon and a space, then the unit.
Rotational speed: 4500; rpm
